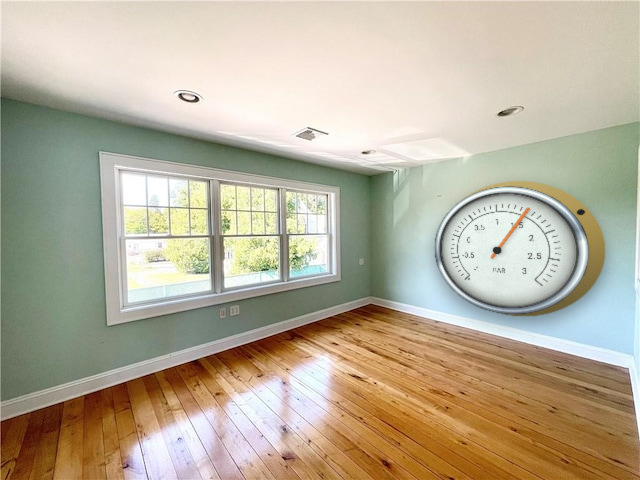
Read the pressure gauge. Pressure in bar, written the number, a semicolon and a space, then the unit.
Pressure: 1.5; bar
